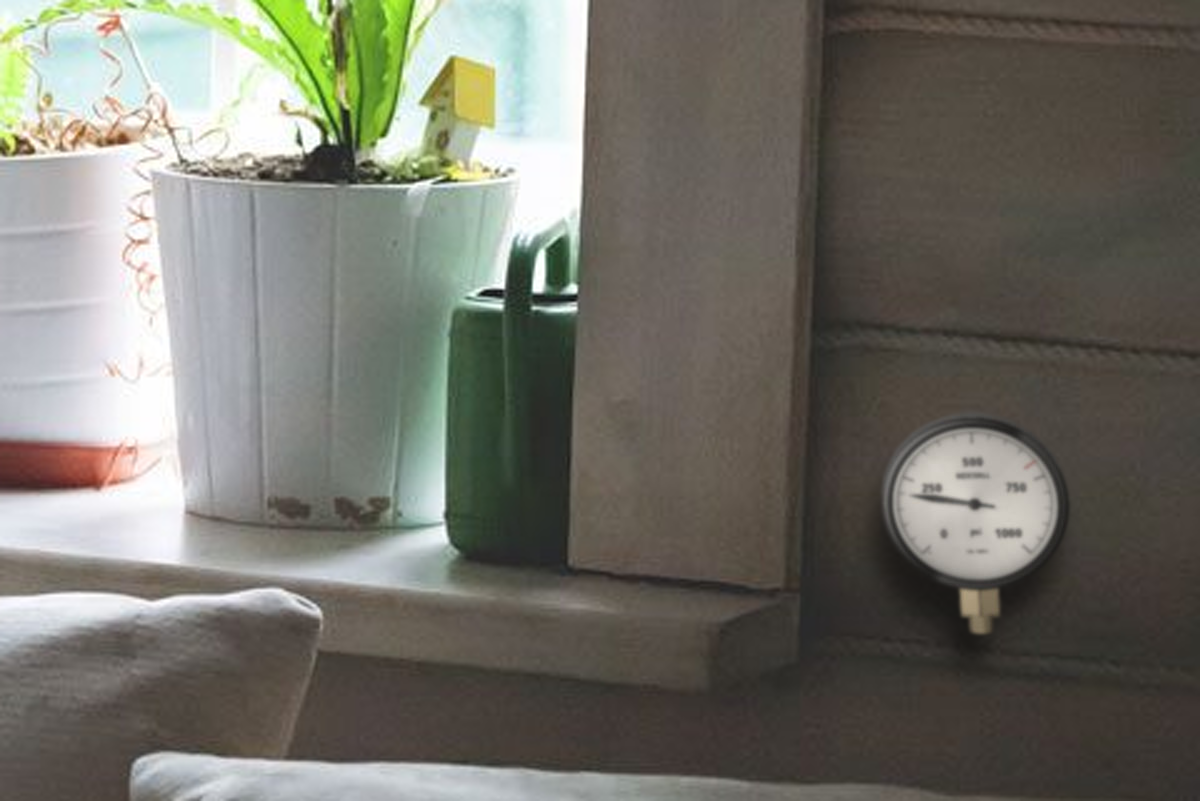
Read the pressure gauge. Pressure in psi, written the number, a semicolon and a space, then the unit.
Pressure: 200; psi
